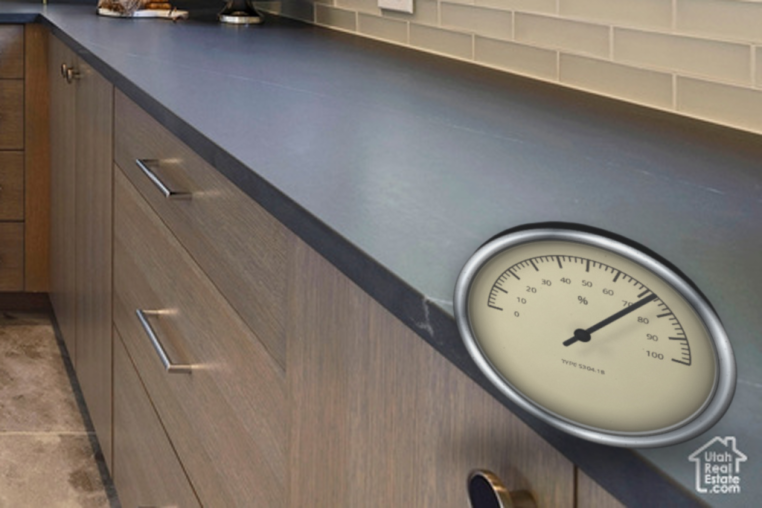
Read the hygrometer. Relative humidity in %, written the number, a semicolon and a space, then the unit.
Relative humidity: 72; %
